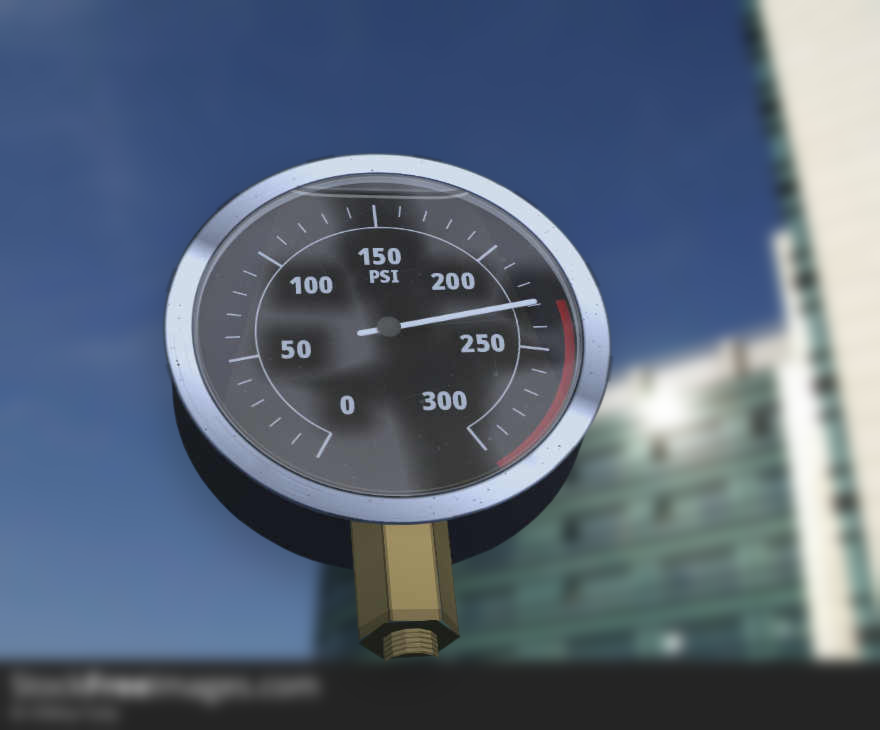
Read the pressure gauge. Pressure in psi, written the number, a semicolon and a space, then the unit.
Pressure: 230; psi
